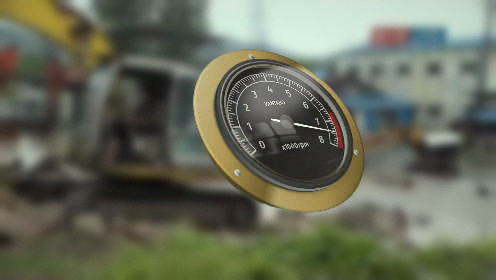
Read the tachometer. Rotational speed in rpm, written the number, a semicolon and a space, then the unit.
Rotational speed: 7500; rpm
